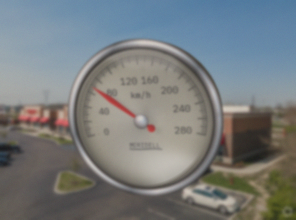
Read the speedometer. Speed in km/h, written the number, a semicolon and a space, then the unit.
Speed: 70; km/h
